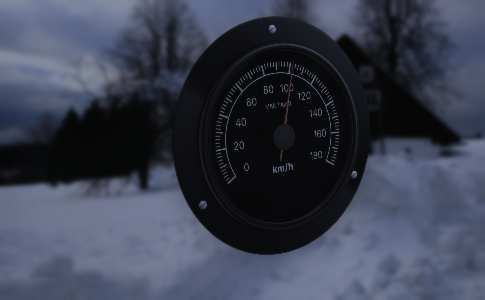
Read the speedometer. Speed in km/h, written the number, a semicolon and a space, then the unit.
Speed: 100; km/h
